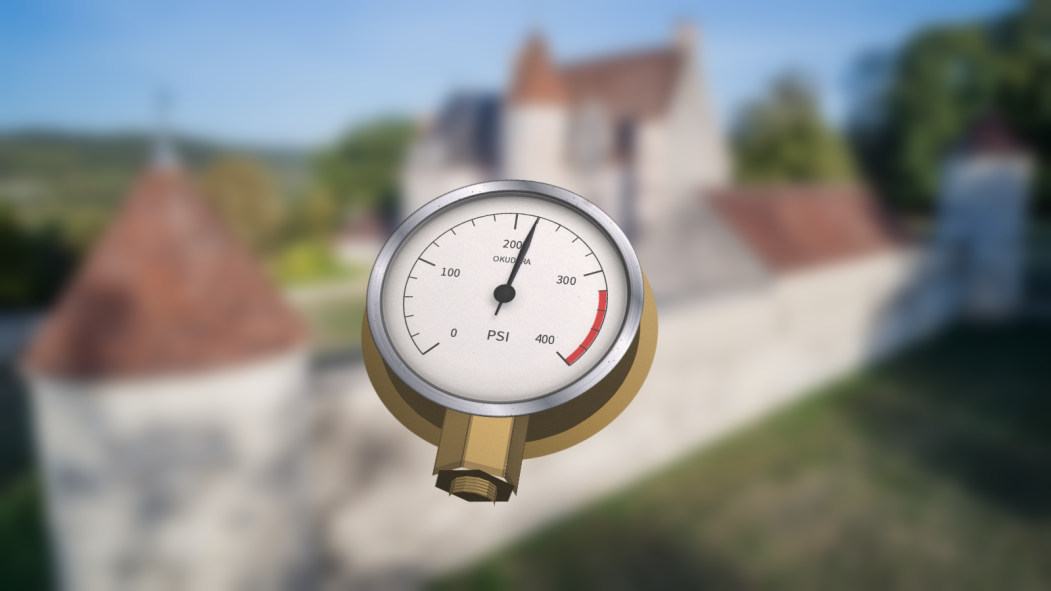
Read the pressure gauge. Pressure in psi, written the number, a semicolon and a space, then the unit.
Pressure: 220; psi
